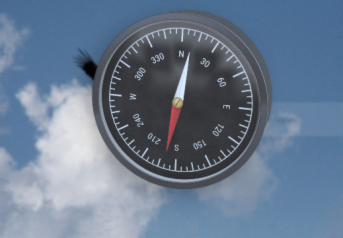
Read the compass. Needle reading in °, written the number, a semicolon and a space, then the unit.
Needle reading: 190; °
